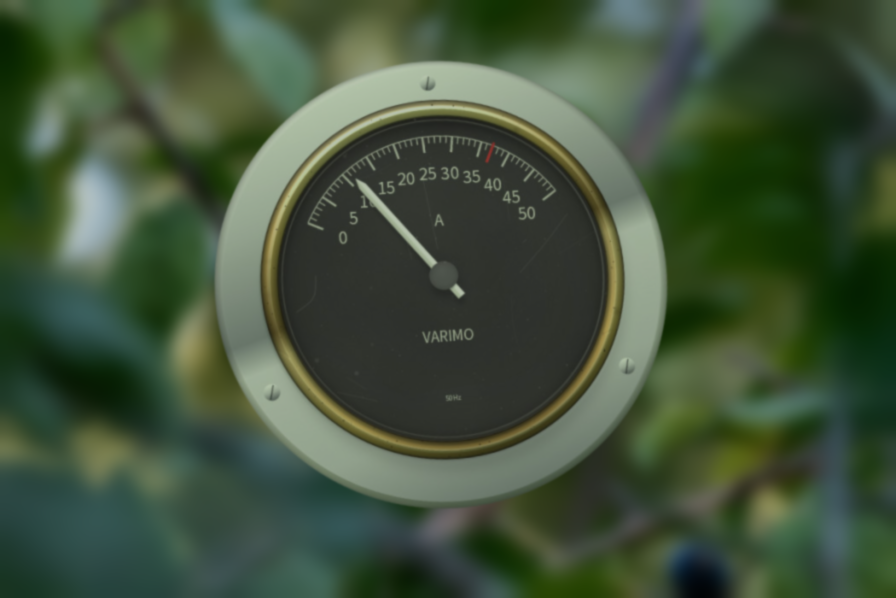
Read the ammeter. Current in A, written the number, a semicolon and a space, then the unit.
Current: 11; A
